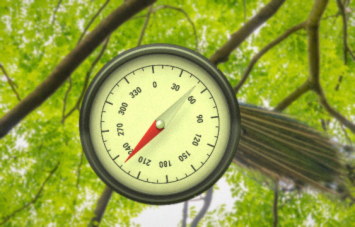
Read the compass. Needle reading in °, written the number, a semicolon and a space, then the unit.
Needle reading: 230; °
